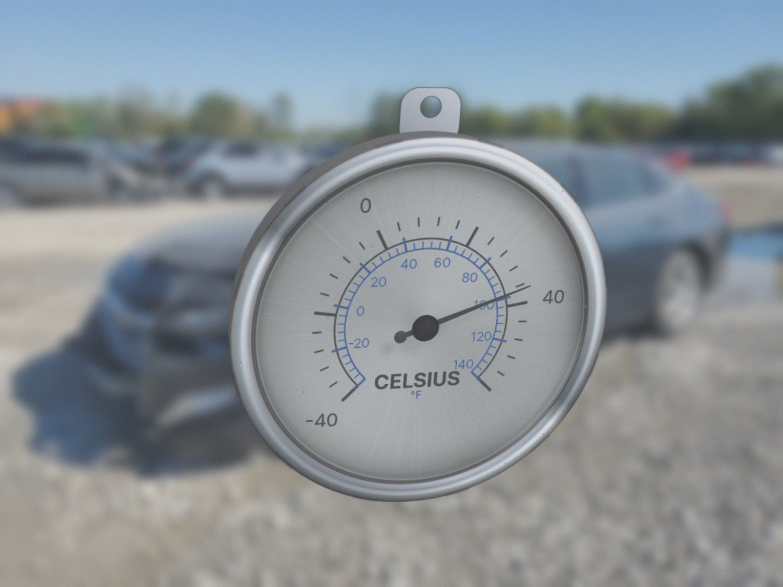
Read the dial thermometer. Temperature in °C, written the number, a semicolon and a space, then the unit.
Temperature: 36; °C
